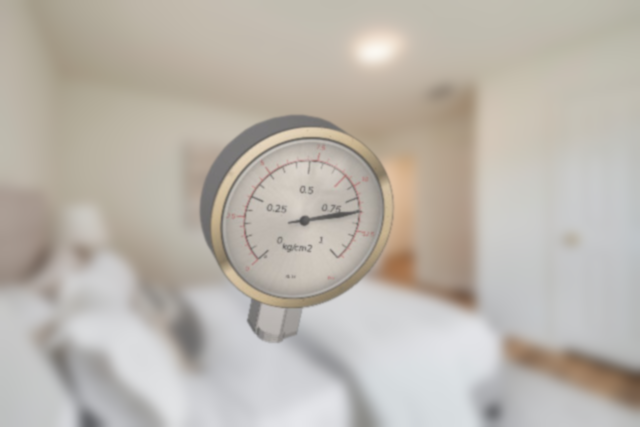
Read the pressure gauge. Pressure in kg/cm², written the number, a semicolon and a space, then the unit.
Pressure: 0.8; kg/cm²
